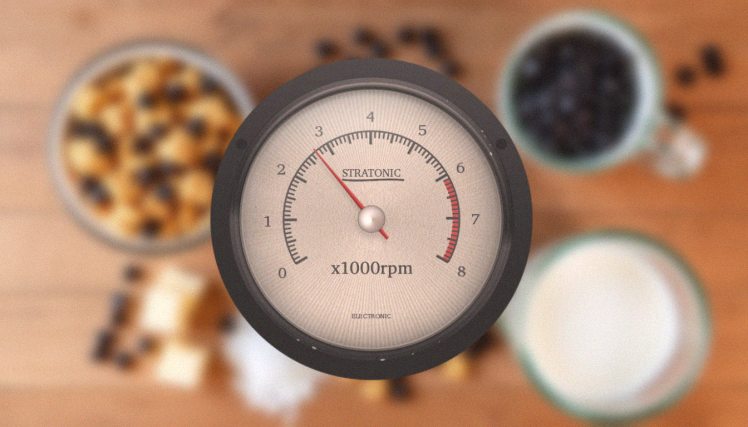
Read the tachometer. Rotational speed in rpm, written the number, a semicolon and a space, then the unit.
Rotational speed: 2700; rpm
